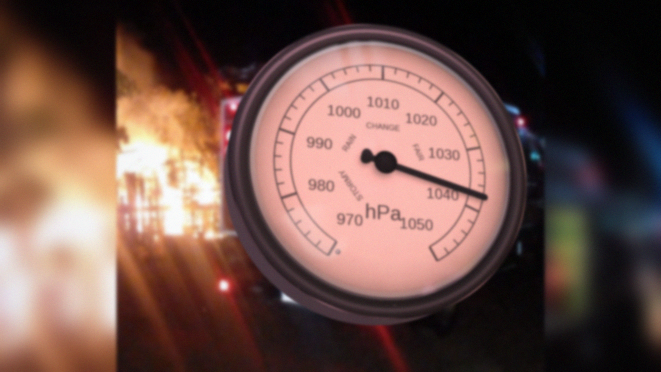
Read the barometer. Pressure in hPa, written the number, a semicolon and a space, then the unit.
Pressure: 1038; hPa
